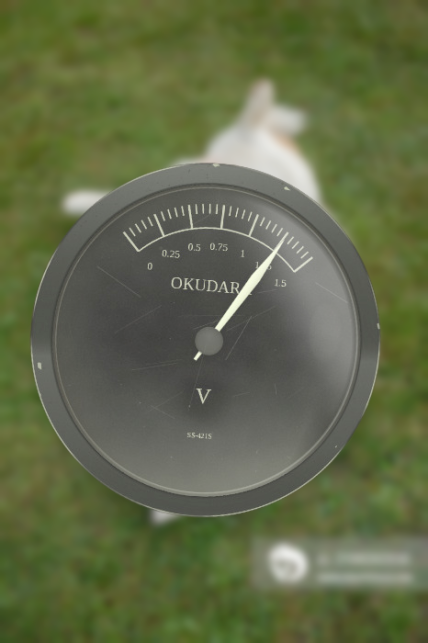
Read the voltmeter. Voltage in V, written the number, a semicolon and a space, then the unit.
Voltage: 1.25; V
